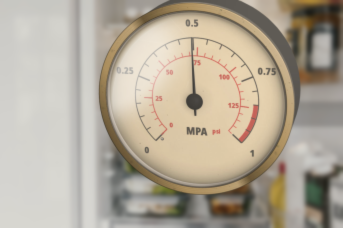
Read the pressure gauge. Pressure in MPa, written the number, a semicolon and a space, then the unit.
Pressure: 0.5; MPa
